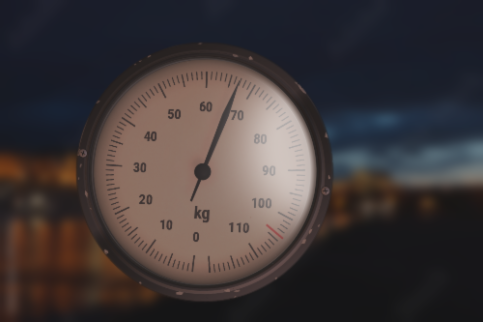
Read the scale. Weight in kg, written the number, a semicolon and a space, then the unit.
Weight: 67; kg
